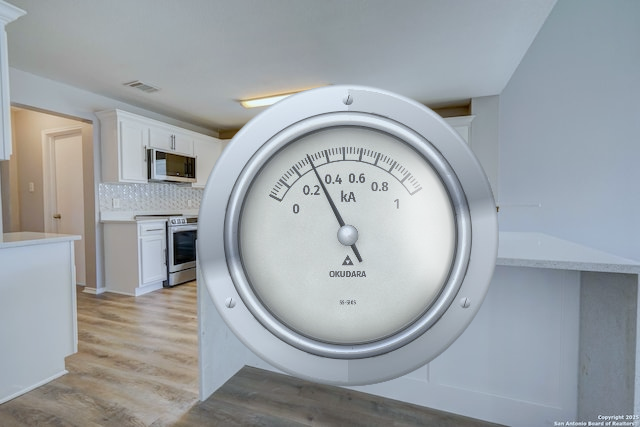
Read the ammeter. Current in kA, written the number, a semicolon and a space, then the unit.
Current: 0.3; kA
